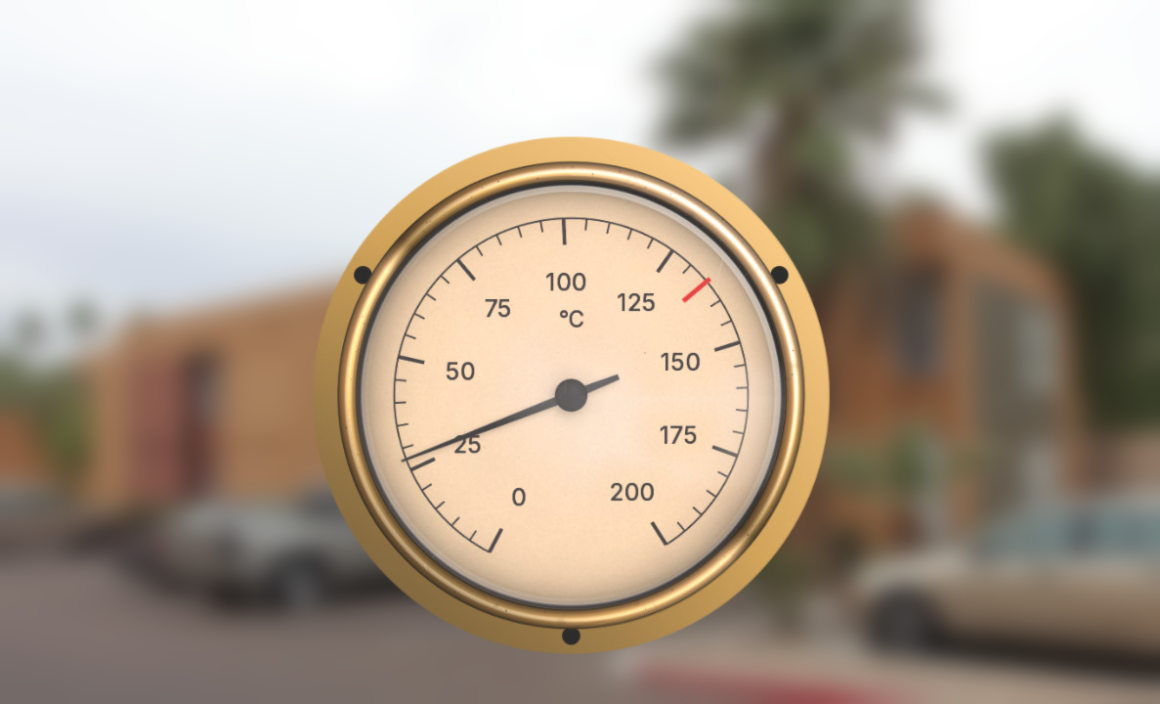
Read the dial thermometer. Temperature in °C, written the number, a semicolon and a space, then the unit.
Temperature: 27.5; °C
